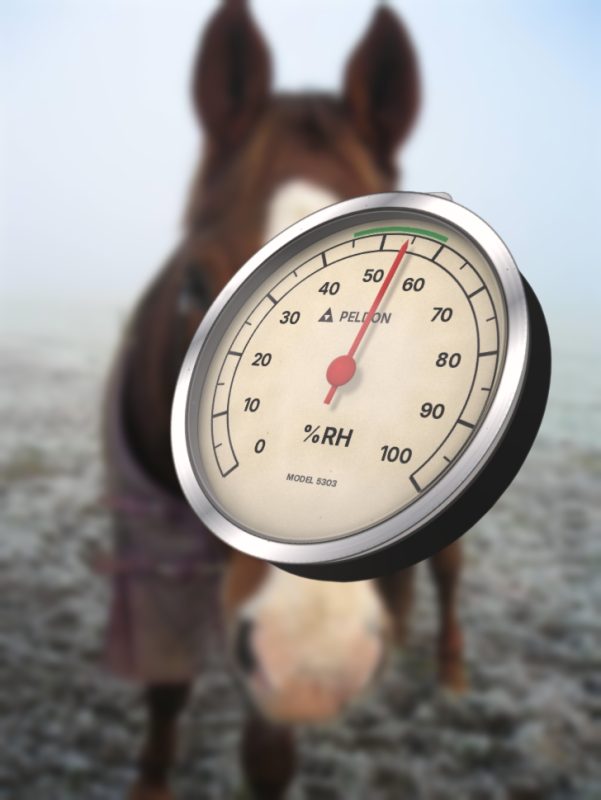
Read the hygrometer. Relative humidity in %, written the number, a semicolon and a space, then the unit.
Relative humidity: 55; %
